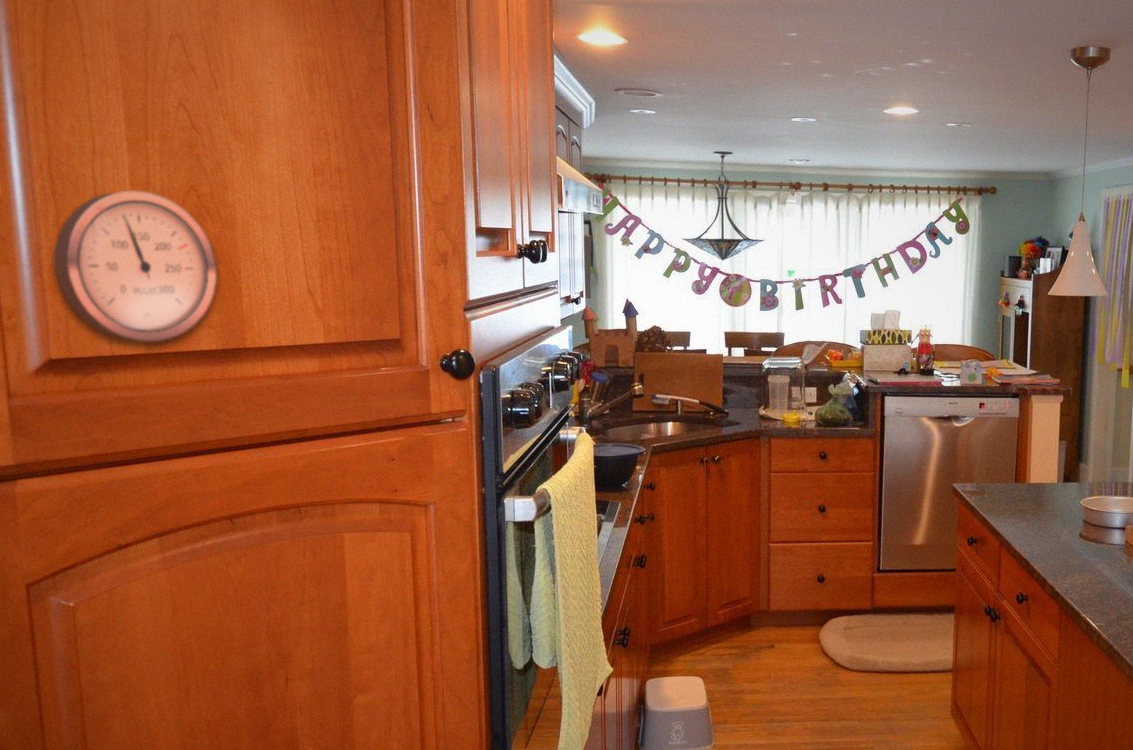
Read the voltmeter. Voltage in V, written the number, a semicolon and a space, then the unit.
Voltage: 130; V
